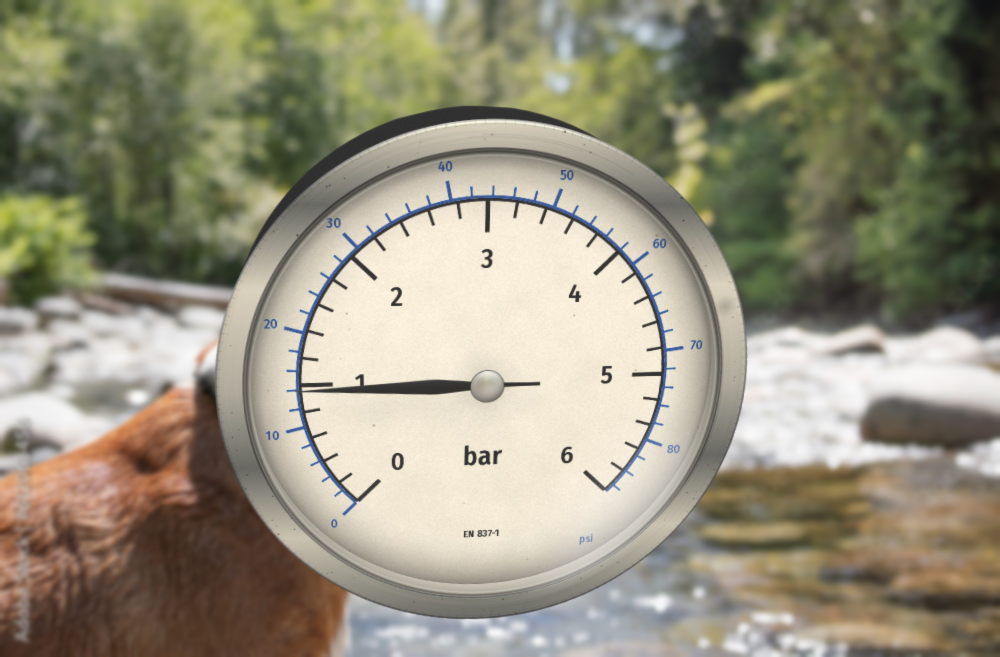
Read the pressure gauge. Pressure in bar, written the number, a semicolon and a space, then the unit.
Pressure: 1; bar
